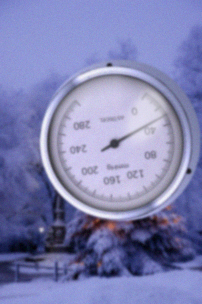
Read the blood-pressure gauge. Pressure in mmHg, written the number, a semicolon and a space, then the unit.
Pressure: 30; mmHg
